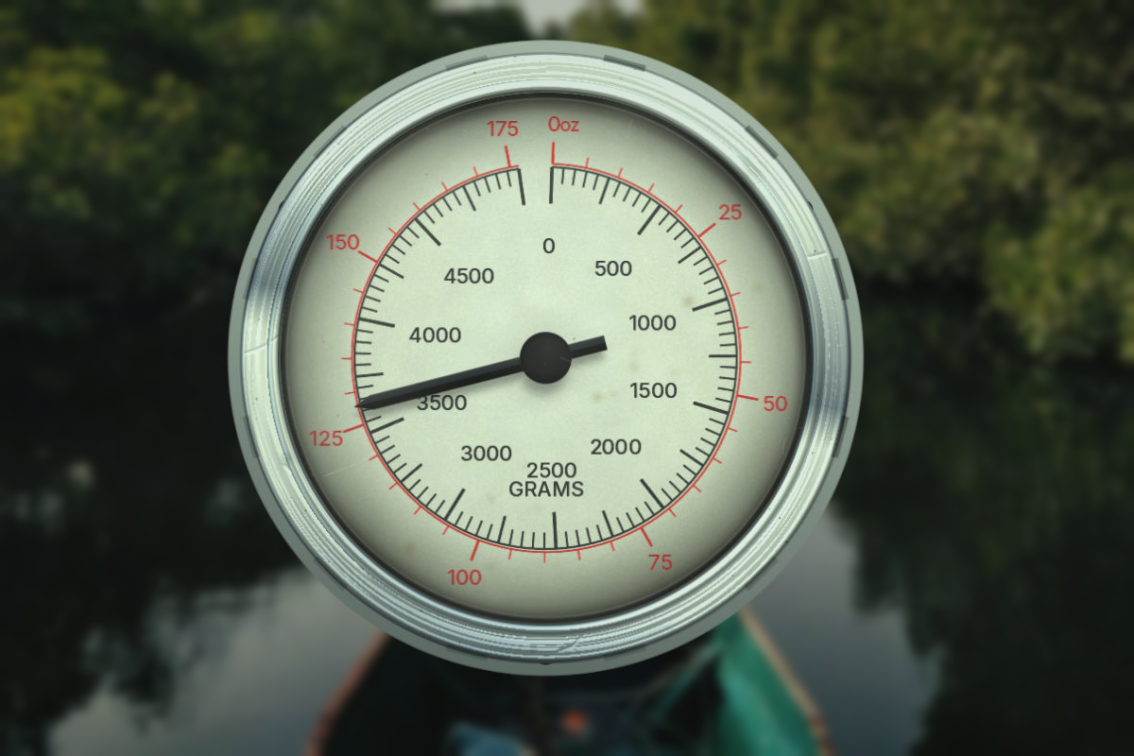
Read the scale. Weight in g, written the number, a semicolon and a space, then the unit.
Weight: 3625; g
